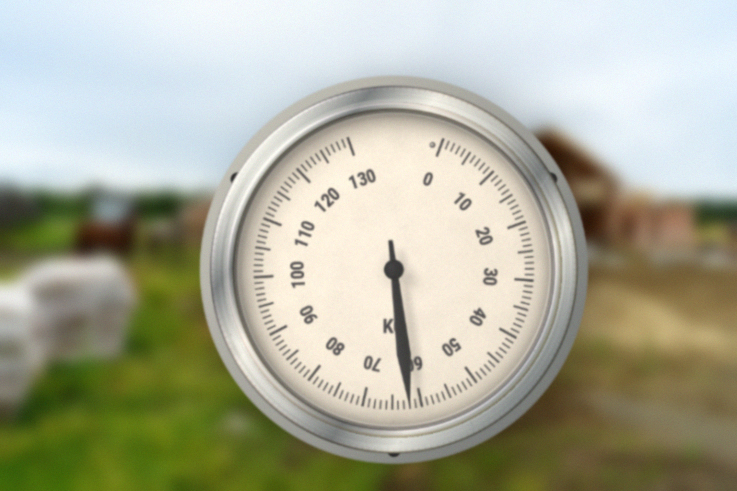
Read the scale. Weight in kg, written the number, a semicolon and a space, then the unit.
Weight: 62; kg
